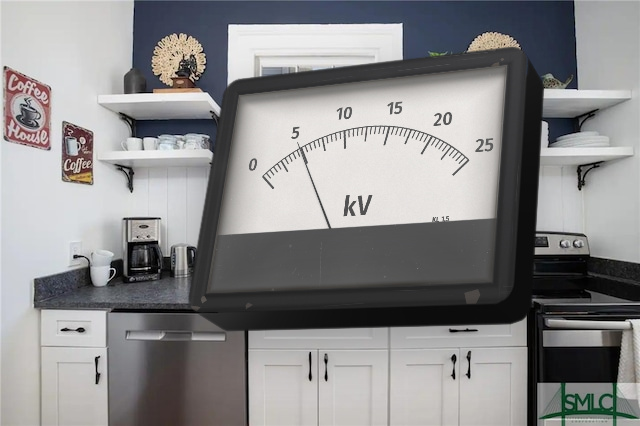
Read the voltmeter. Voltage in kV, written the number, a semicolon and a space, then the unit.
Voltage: 5; kV
